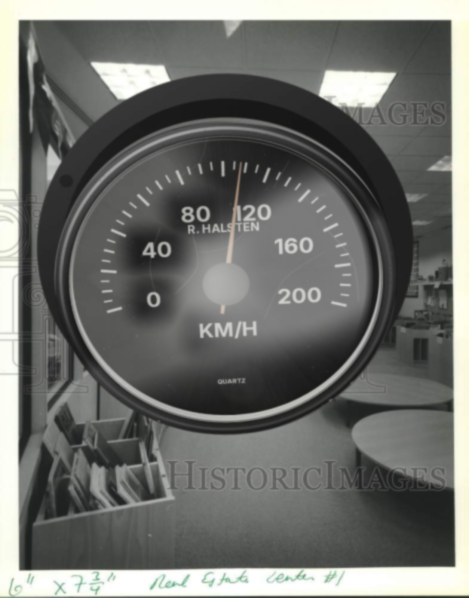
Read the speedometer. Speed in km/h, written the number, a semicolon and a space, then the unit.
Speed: 107.5; km/h
